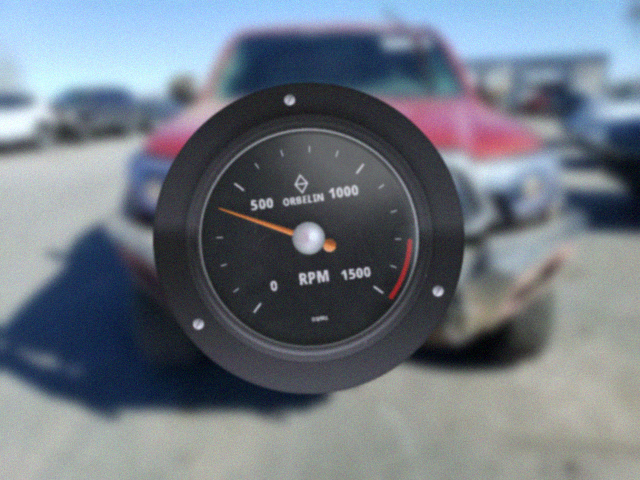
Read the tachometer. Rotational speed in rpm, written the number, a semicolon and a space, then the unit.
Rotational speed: 400; rpm
